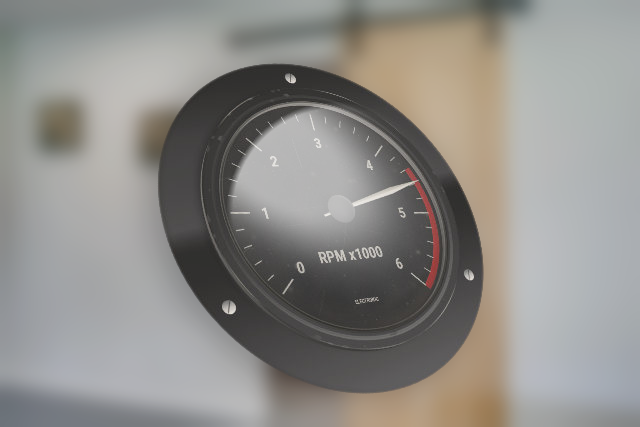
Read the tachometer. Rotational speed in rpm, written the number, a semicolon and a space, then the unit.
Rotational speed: 4600; rpm
